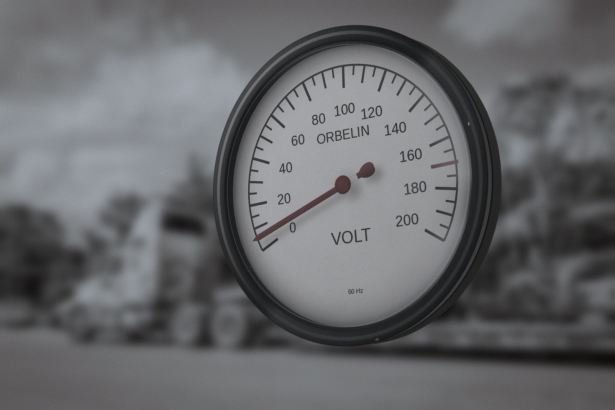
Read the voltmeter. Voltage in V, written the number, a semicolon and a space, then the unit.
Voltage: 5; V
